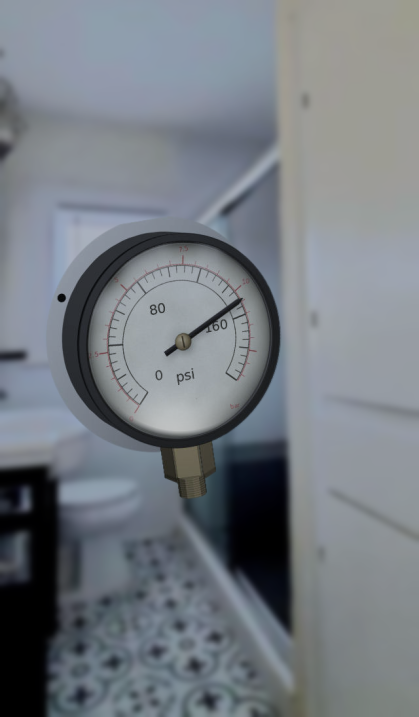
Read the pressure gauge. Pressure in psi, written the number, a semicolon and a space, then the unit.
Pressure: 150; psi
